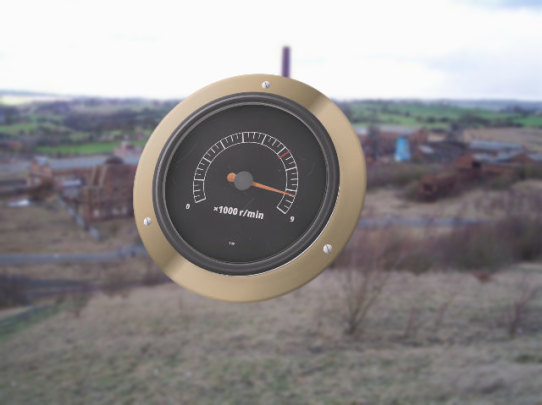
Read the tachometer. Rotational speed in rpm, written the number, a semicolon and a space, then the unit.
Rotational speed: 8250; rpm
